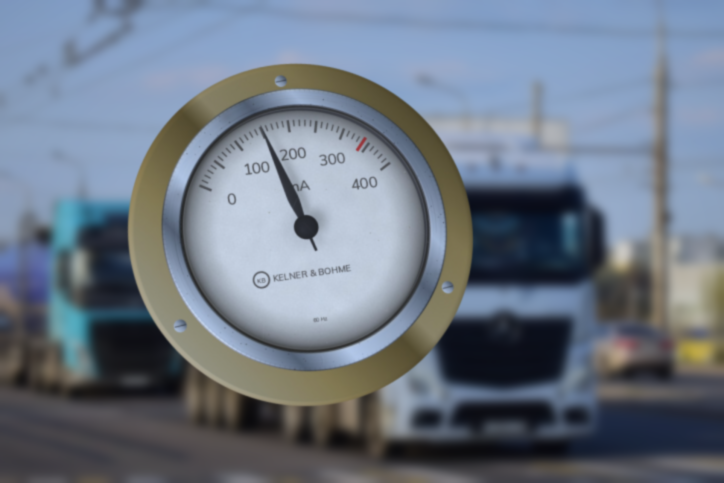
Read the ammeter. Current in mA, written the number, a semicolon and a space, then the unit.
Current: 150; mA
